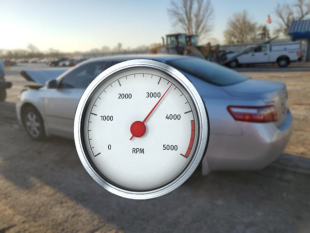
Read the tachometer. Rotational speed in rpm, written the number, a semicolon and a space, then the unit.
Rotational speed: 3300; rpm
